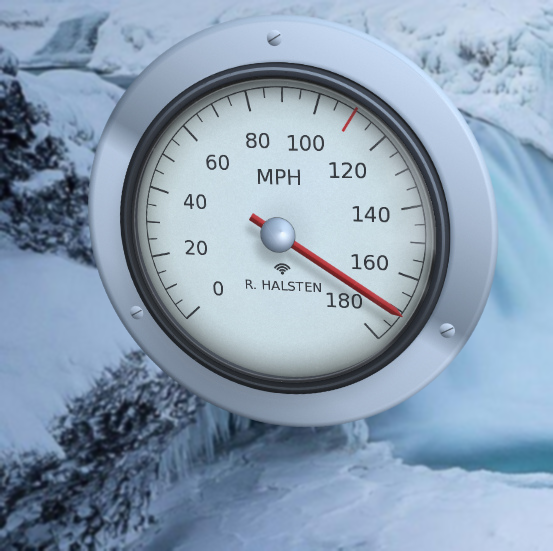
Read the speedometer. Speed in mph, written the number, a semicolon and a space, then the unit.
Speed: 170; mph
